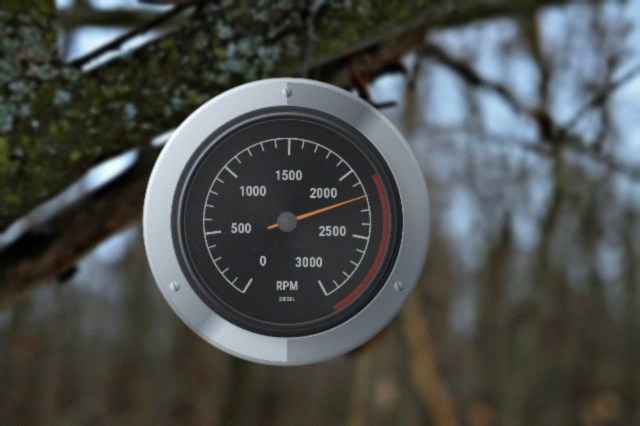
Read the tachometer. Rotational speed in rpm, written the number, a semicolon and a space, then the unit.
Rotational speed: 2200; rpm
